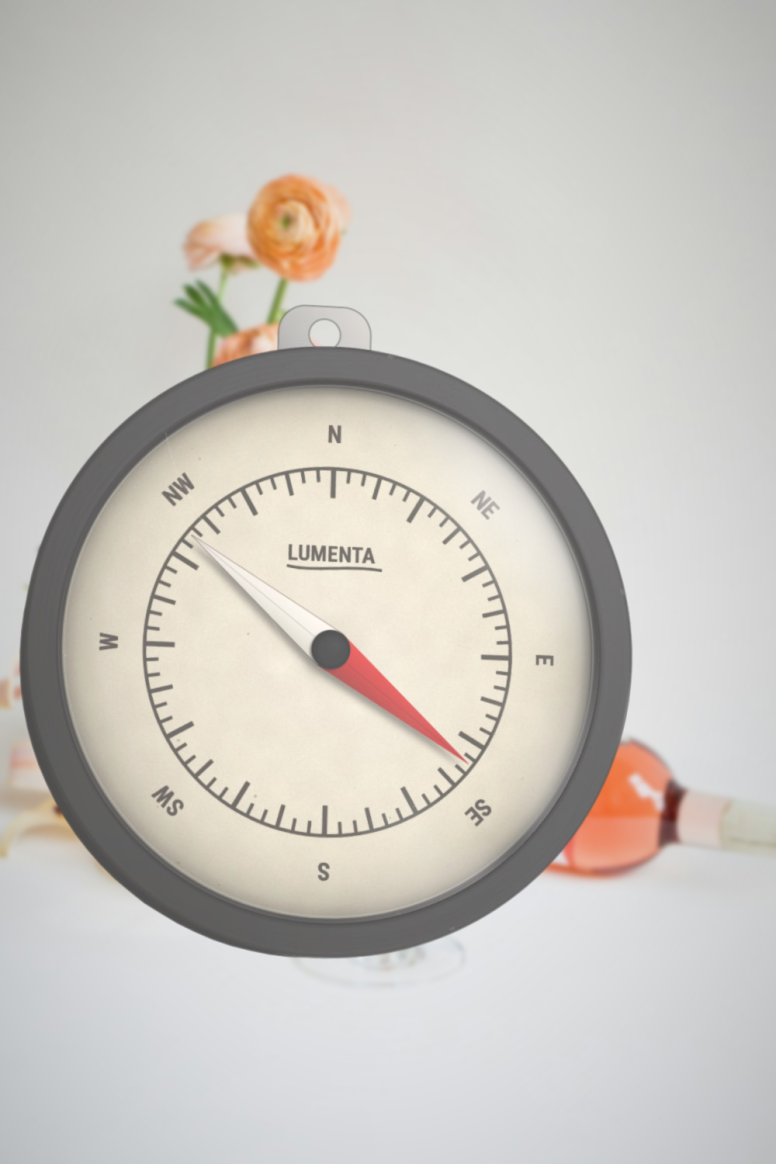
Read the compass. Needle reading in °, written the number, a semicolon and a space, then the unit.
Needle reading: 127.5; °
